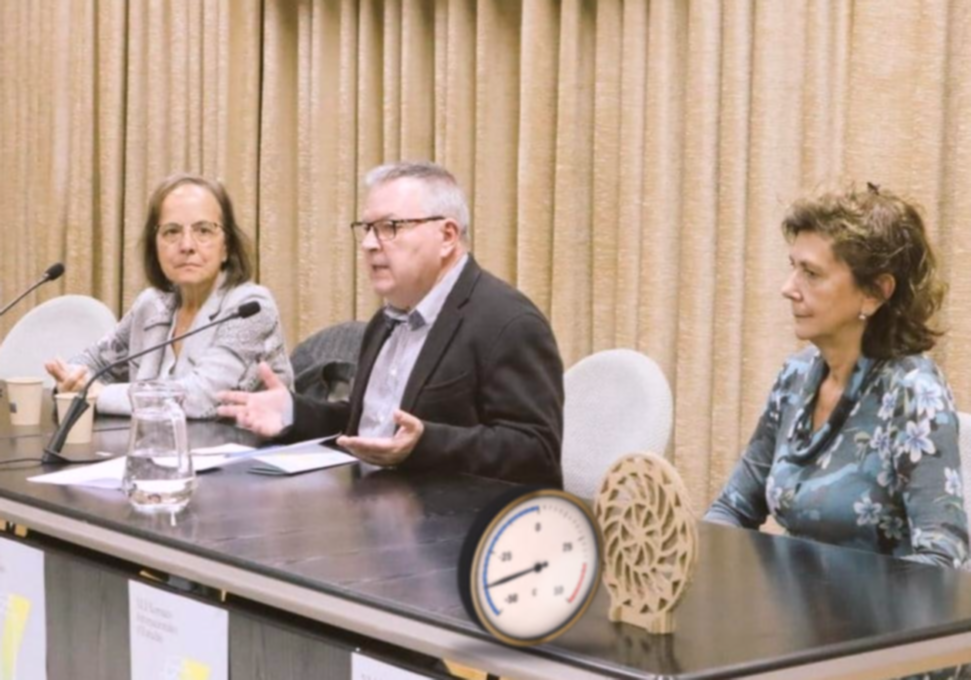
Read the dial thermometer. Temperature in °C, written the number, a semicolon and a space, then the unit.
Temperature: -37.5; °C
